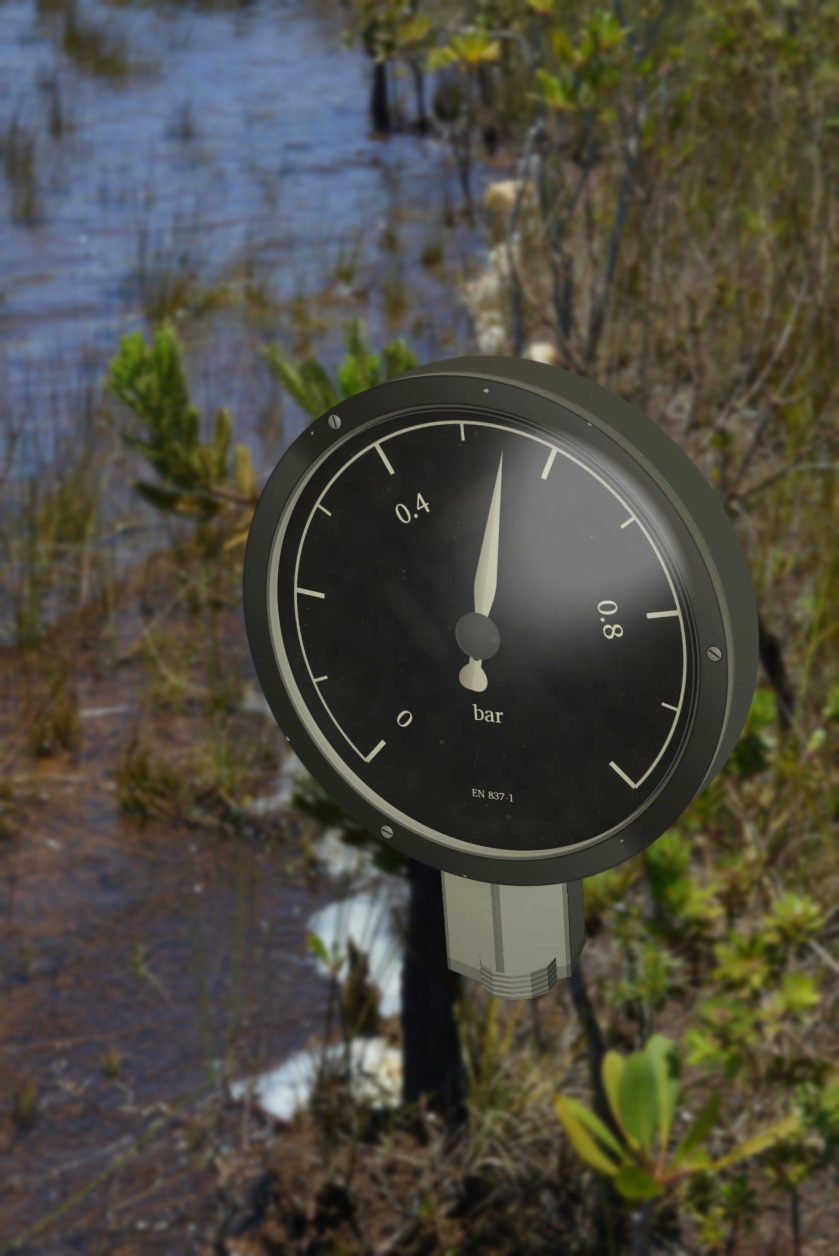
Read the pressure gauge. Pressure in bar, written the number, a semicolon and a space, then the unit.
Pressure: 0.55; bar
